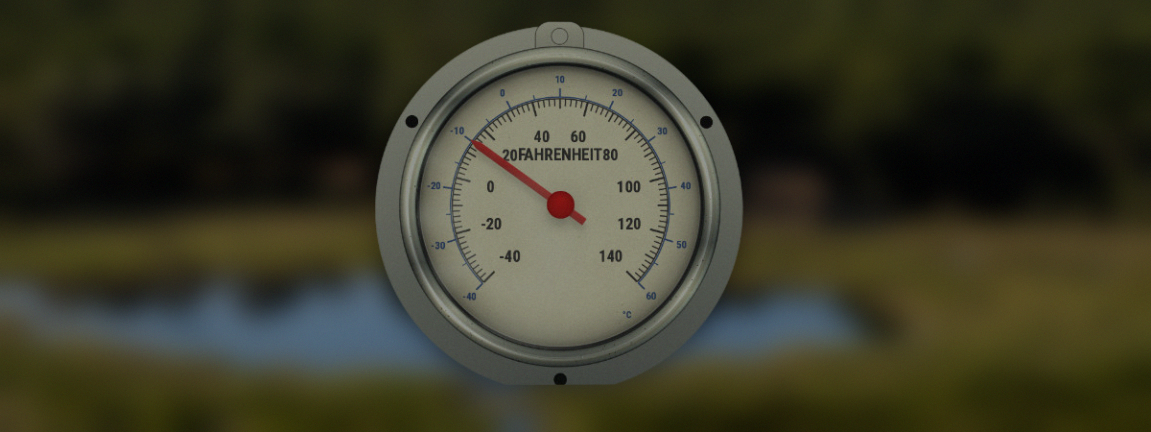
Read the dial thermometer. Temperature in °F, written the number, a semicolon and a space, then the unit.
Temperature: 14; °F
